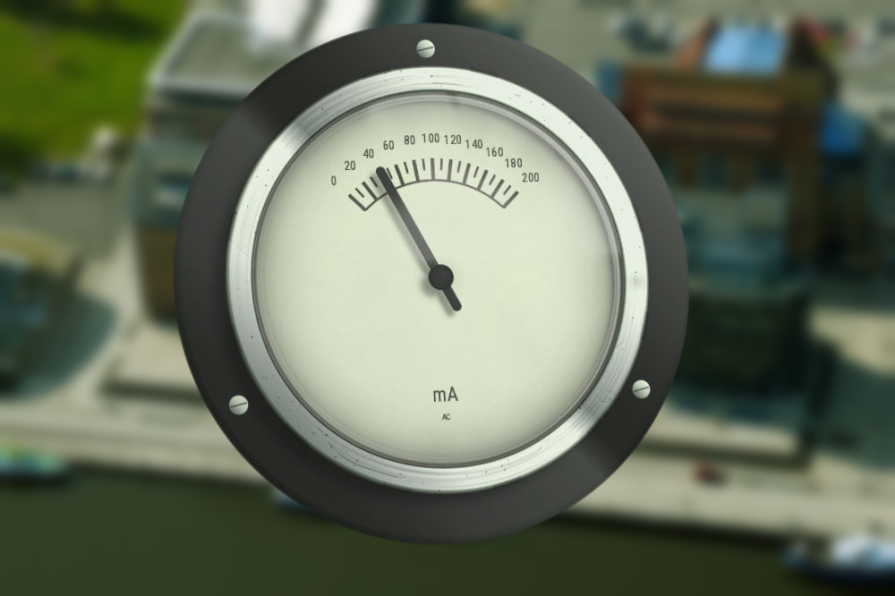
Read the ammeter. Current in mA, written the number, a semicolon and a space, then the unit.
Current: 40; mA
